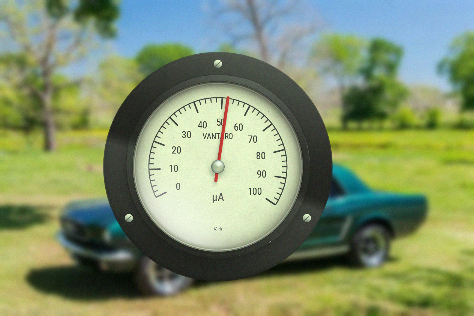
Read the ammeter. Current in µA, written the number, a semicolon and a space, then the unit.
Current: 52; µA
